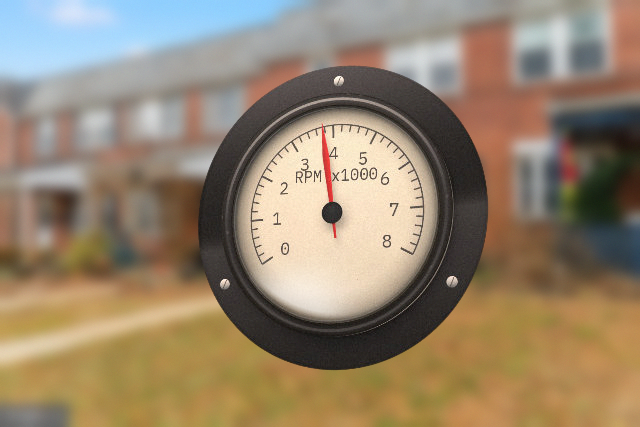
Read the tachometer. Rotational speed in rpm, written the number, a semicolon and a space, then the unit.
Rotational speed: 3800; rpm
